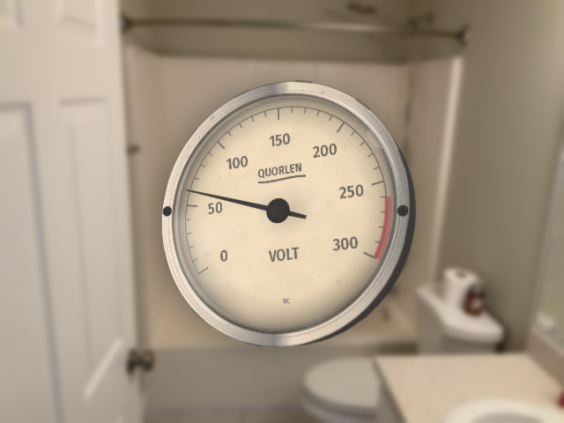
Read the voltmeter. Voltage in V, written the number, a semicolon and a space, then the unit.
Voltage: 60; V
